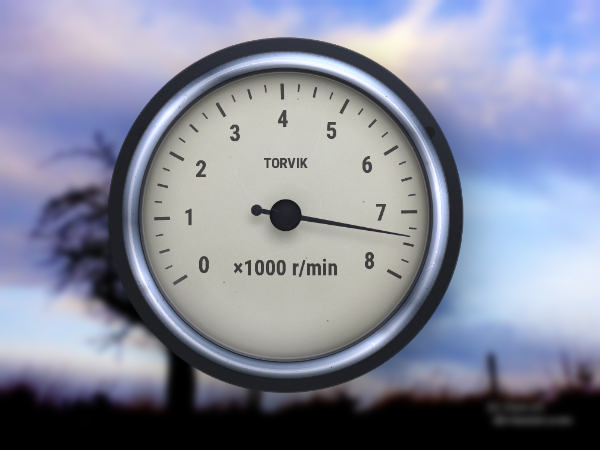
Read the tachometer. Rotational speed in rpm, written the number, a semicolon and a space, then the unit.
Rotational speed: 7375; rpm
